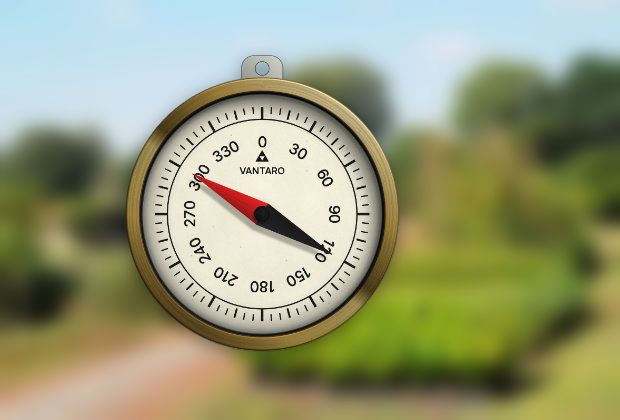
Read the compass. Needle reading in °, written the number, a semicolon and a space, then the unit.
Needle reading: 300; °
